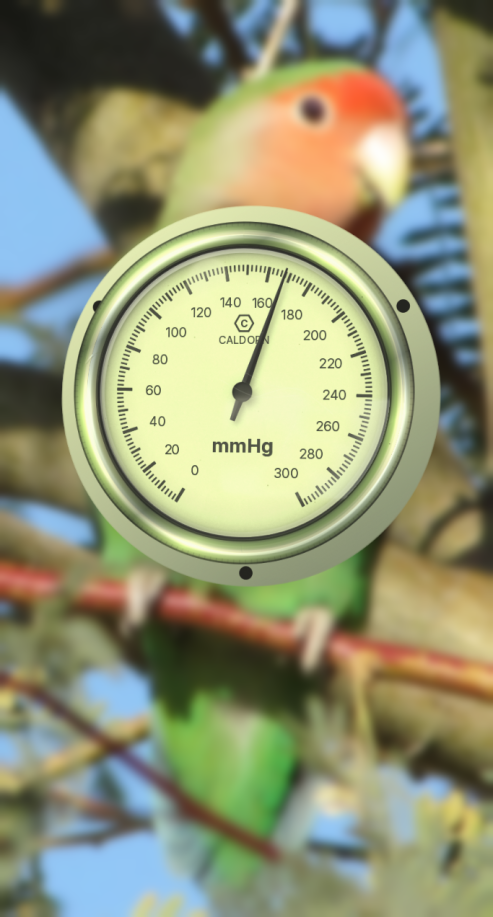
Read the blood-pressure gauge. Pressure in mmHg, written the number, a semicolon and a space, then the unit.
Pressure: 168; mmHg
